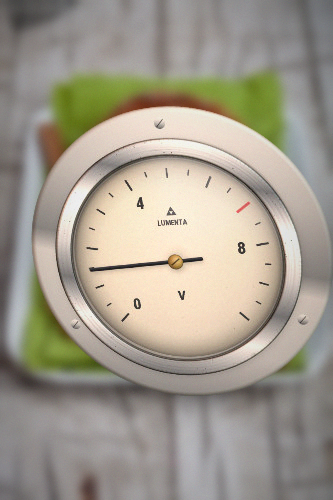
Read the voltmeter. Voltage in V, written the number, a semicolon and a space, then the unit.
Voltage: 1.5; V
